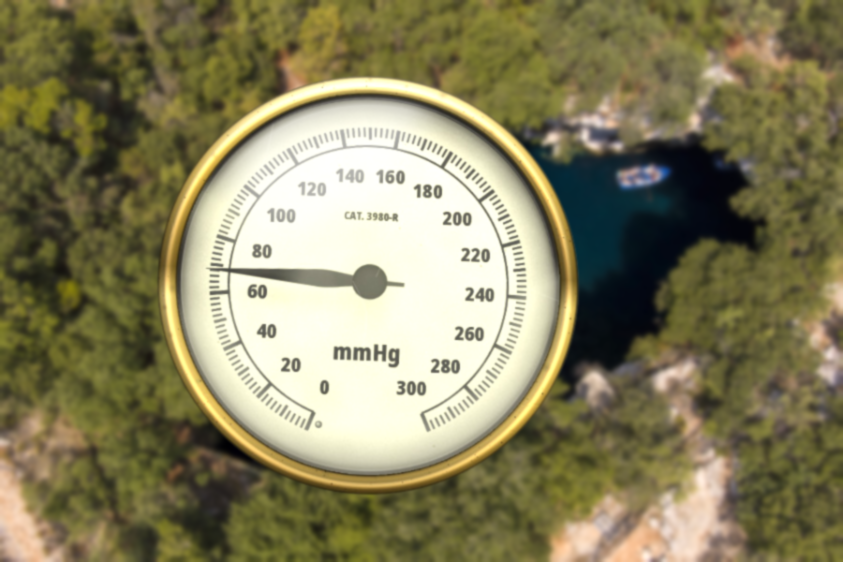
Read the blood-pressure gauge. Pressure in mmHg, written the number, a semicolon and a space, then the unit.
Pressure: 68; mmHg
